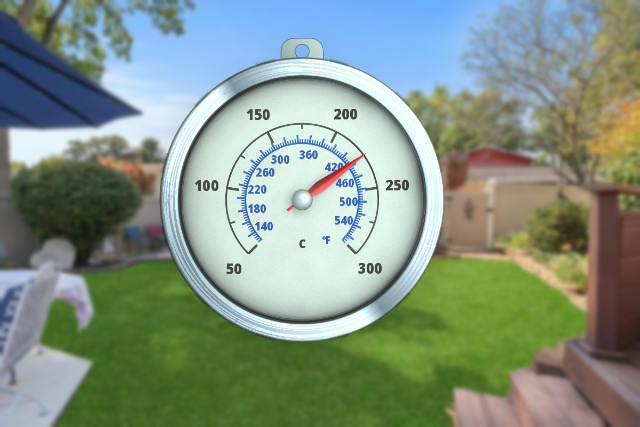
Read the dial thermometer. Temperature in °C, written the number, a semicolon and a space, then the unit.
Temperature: 225; °C
